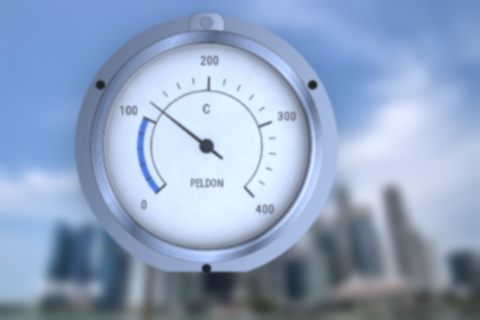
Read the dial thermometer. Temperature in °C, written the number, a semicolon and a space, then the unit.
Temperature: 120; °C
